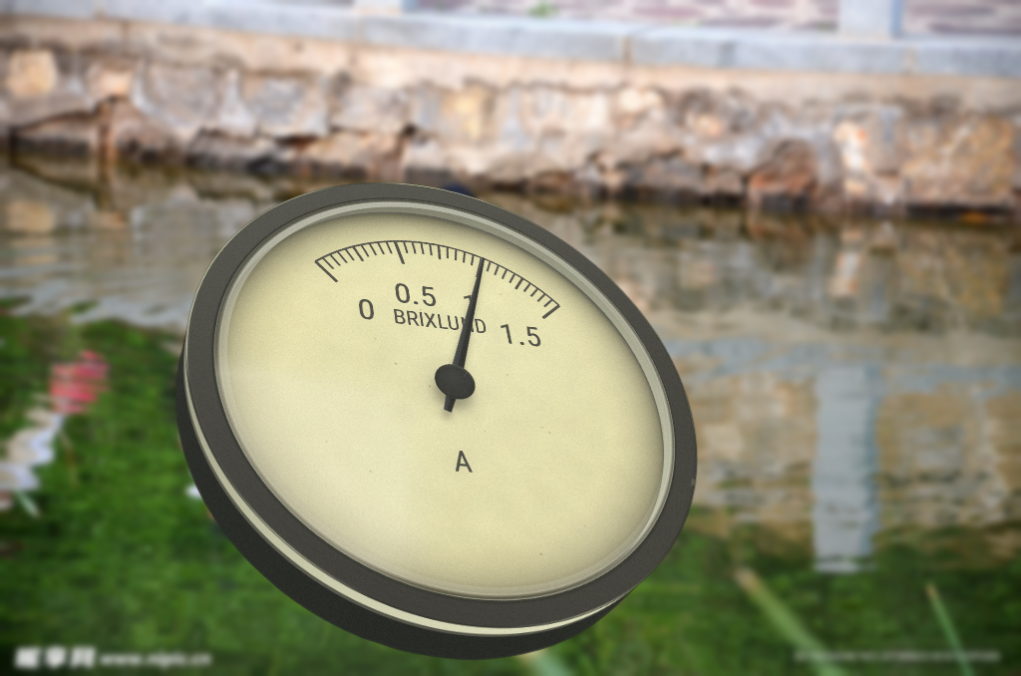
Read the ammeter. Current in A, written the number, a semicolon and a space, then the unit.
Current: 1; A
